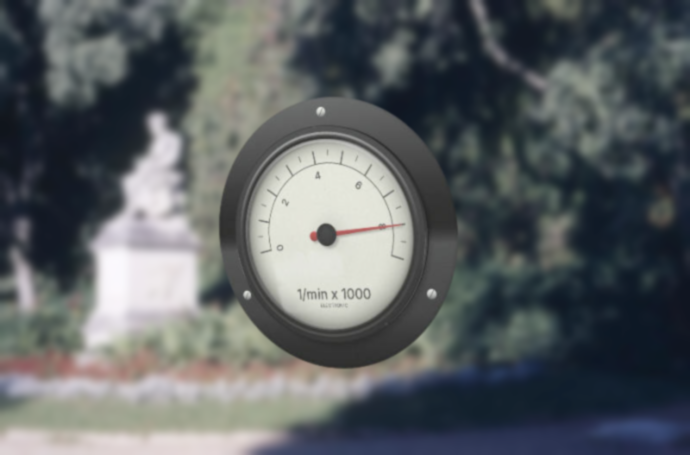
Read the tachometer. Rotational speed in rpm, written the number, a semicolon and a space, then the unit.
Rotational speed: 8000; rpm
